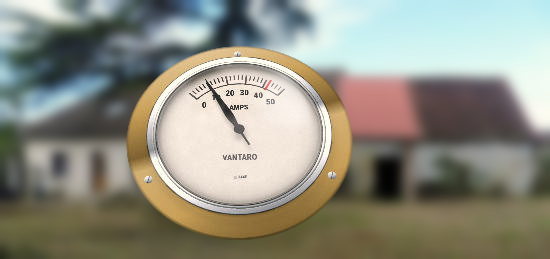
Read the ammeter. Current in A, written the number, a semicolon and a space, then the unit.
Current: 10; A
